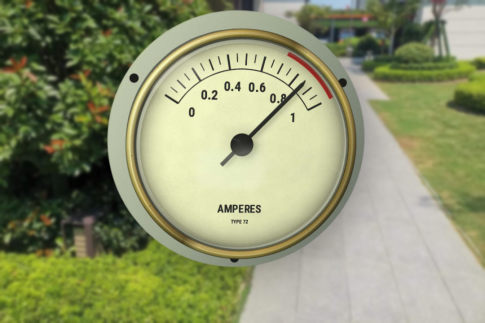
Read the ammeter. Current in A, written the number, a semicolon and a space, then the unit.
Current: 0.85; A
